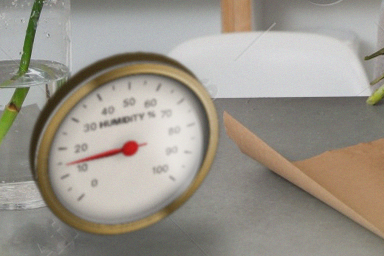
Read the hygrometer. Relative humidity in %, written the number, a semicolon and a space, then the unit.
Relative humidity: 15; %
